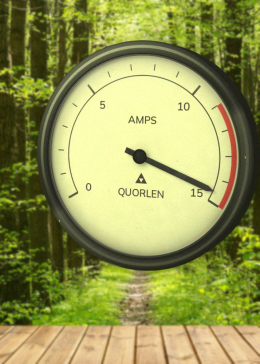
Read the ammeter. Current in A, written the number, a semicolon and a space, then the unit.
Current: 14.5; A
